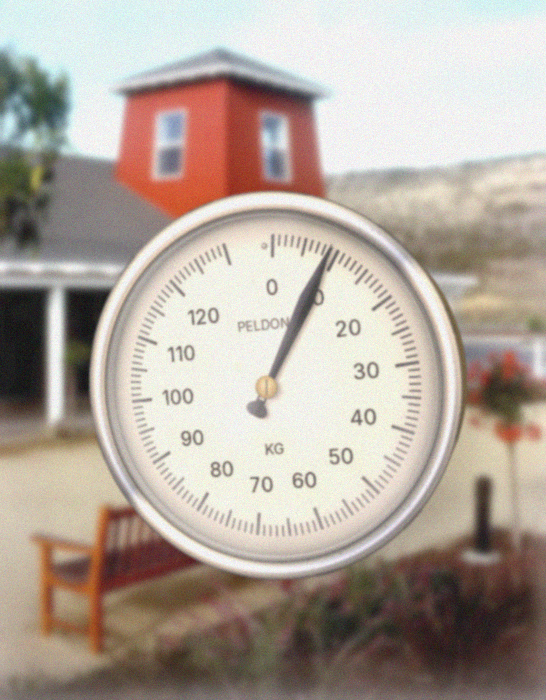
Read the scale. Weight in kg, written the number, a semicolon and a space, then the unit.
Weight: 9; kg
